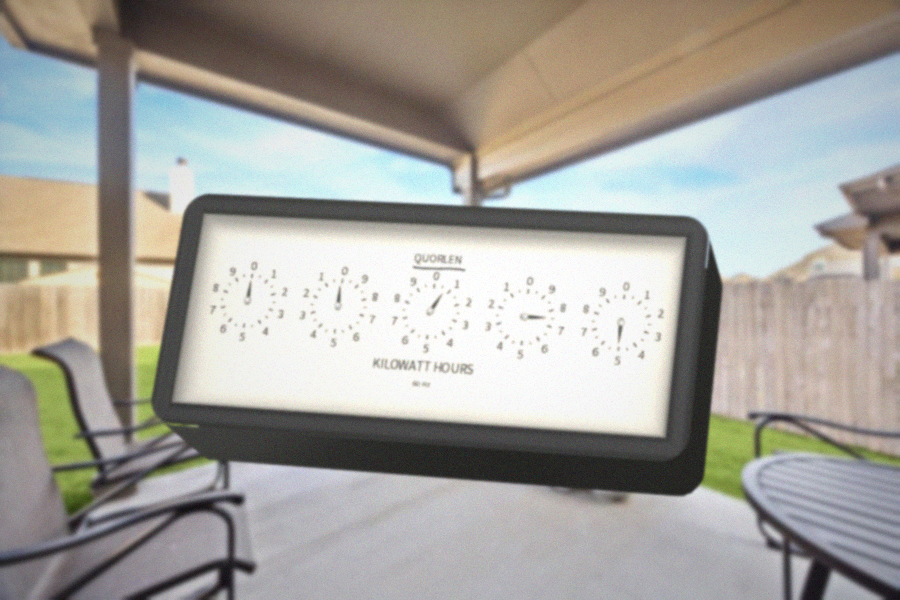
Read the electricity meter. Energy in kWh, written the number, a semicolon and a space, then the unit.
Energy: 75; kWh
